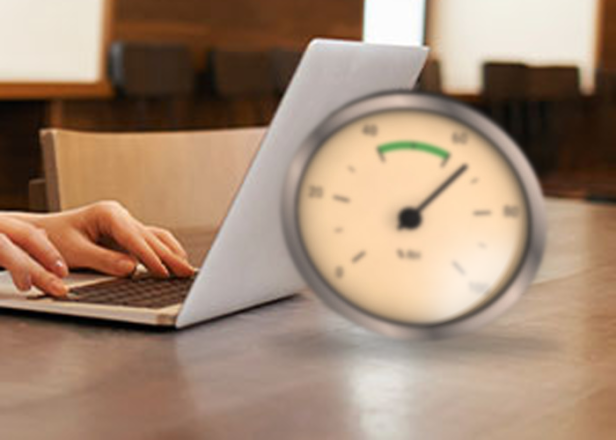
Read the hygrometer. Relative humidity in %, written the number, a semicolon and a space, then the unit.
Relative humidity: 65; %
